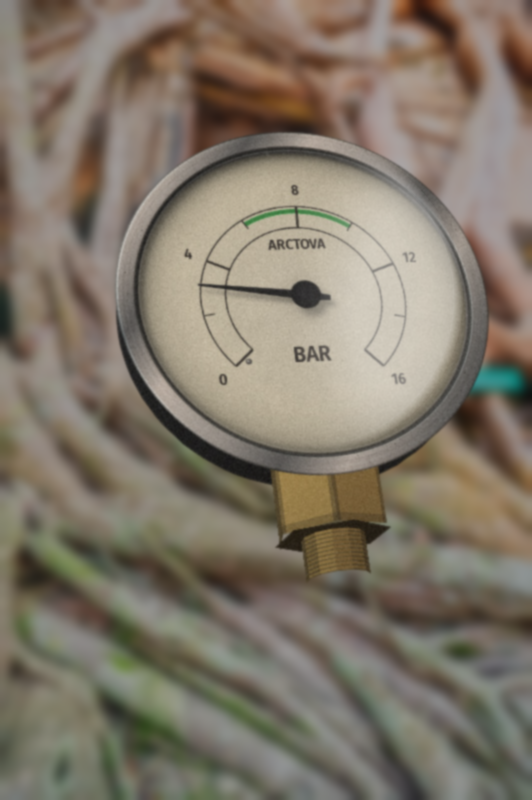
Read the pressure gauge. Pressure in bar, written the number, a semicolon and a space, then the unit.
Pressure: 3; bar
